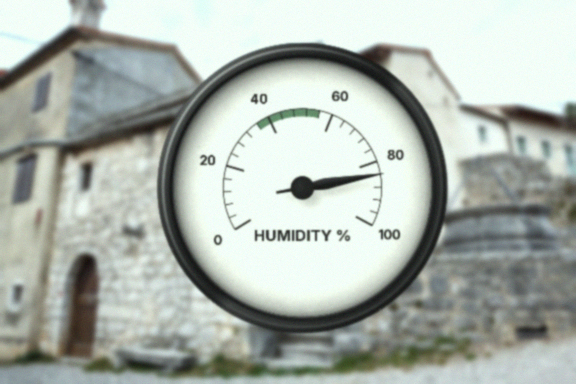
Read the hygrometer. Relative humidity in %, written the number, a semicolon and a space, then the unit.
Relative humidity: 84; %
